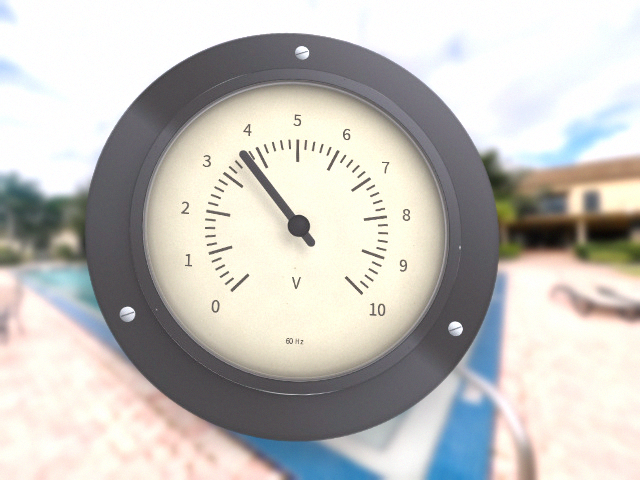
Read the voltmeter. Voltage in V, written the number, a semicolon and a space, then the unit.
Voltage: 3.6; V
